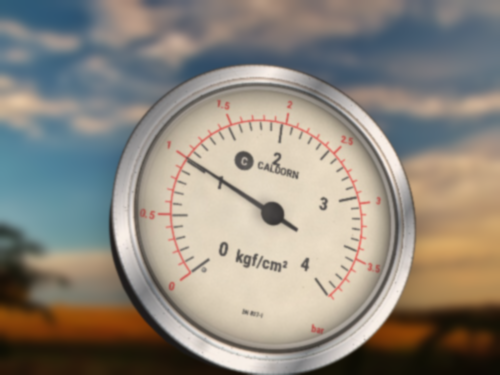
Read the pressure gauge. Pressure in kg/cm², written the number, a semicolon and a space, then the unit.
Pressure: 1; kg/cm²
